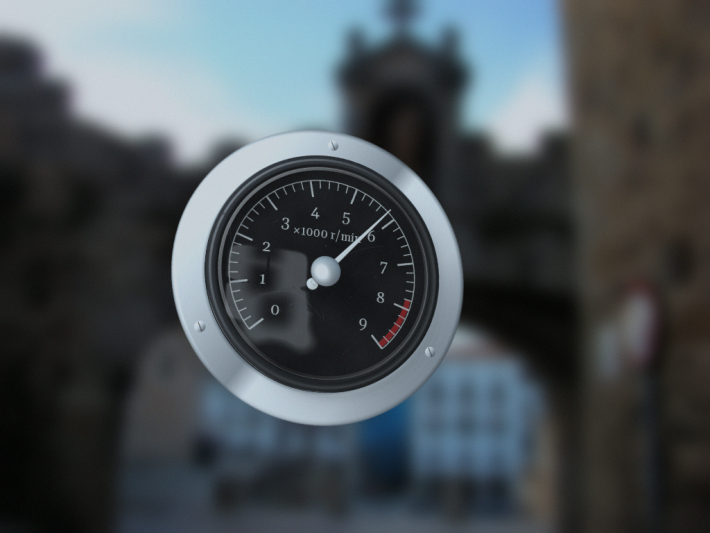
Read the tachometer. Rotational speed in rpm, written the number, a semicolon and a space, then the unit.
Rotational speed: 5800; rpm
